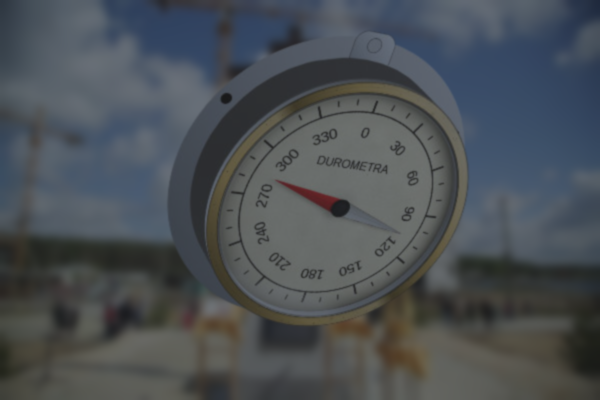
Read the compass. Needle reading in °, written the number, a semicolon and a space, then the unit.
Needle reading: 285; °
